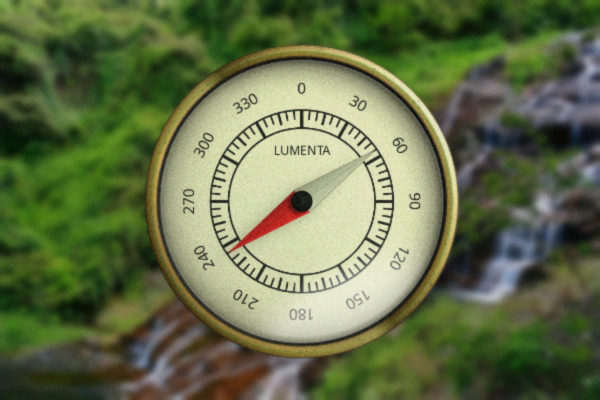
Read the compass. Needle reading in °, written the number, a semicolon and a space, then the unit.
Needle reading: 235; °
